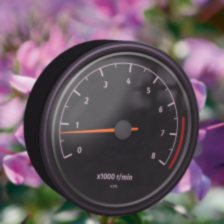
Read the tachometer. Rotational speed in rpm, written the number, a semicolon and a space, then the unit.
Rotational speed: 750; rpm
